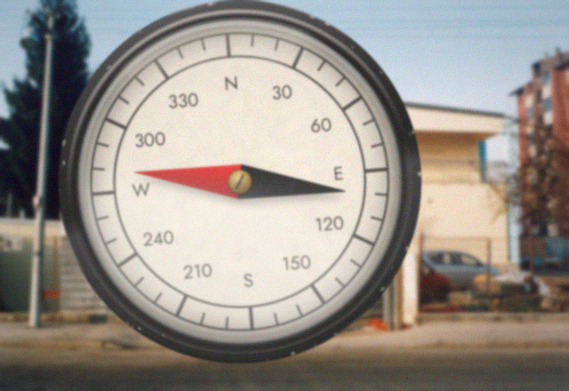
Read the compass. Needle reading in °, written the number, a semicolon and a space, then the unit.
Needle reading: 280; °
